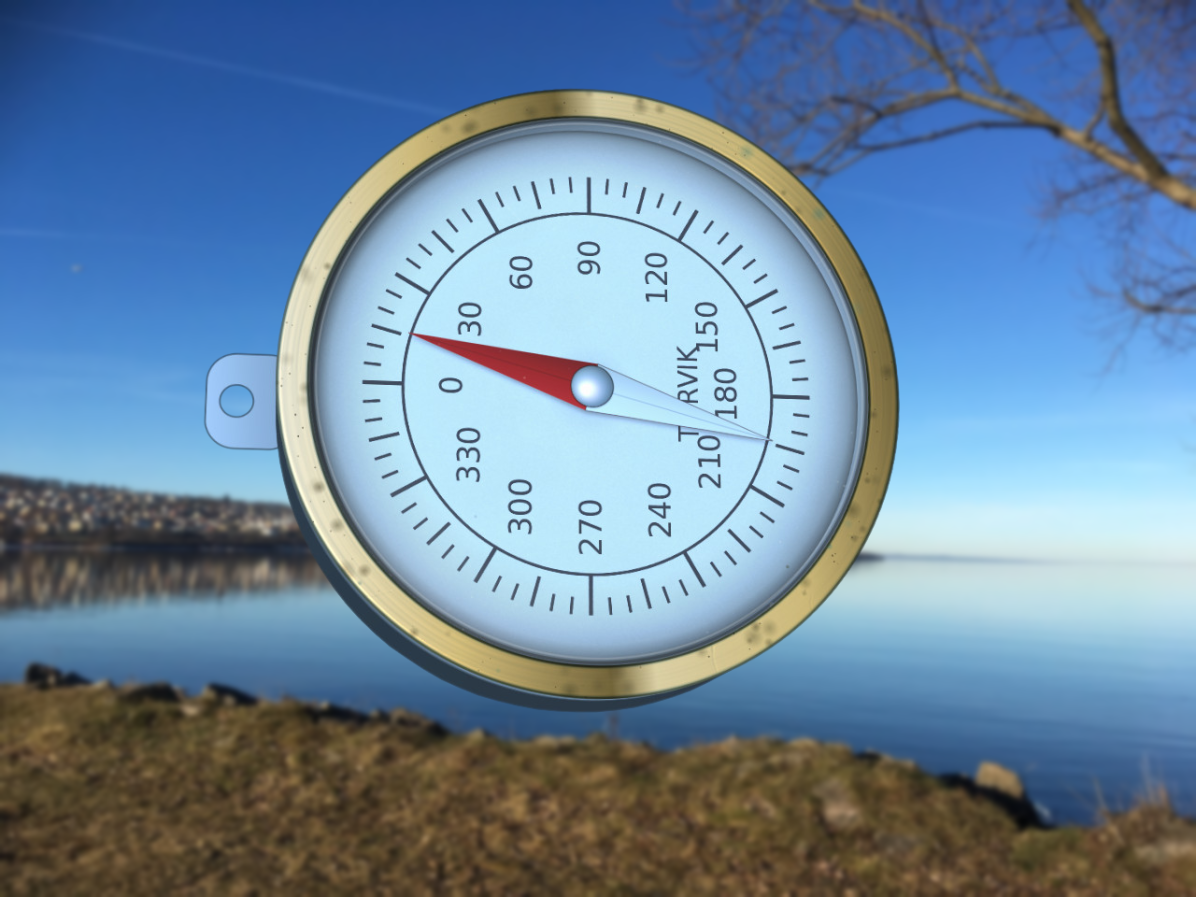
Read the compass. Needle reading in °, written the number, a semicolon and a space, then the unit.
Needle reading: 15; °
